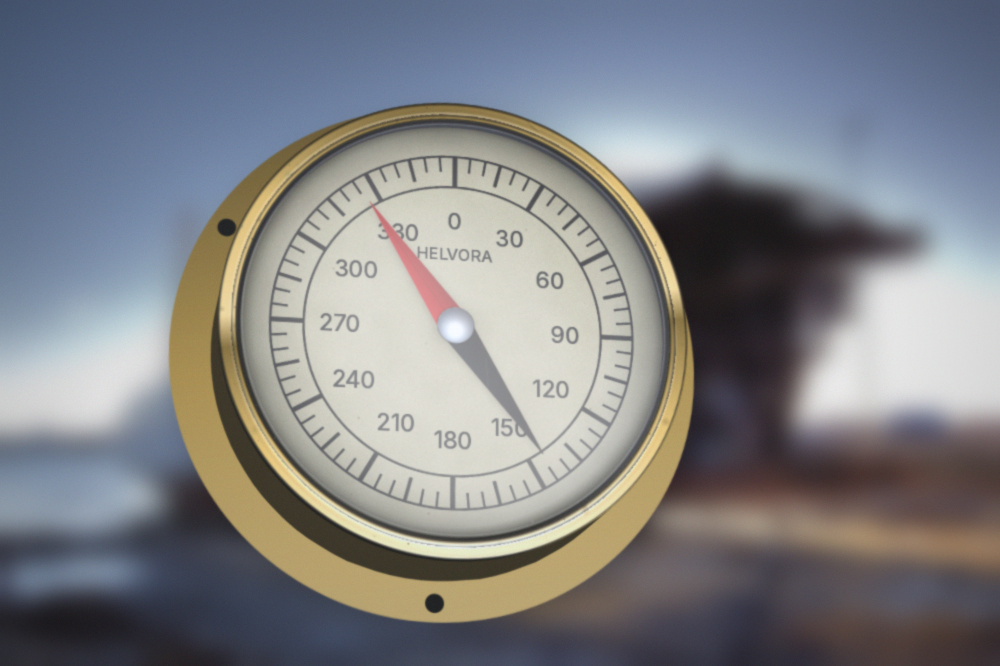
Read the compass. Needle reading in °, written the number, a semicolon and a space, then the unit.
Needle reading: 325; °
